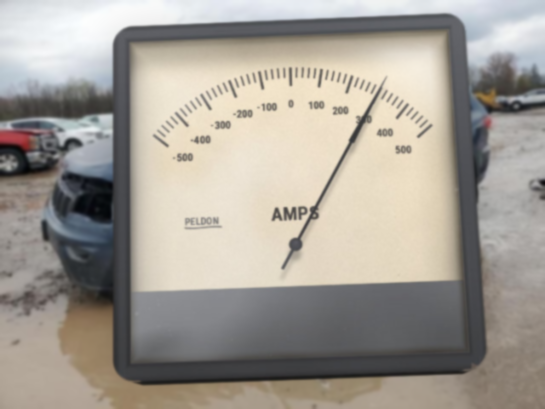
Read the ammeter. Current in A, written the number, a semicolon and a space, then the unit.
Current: 300; A
